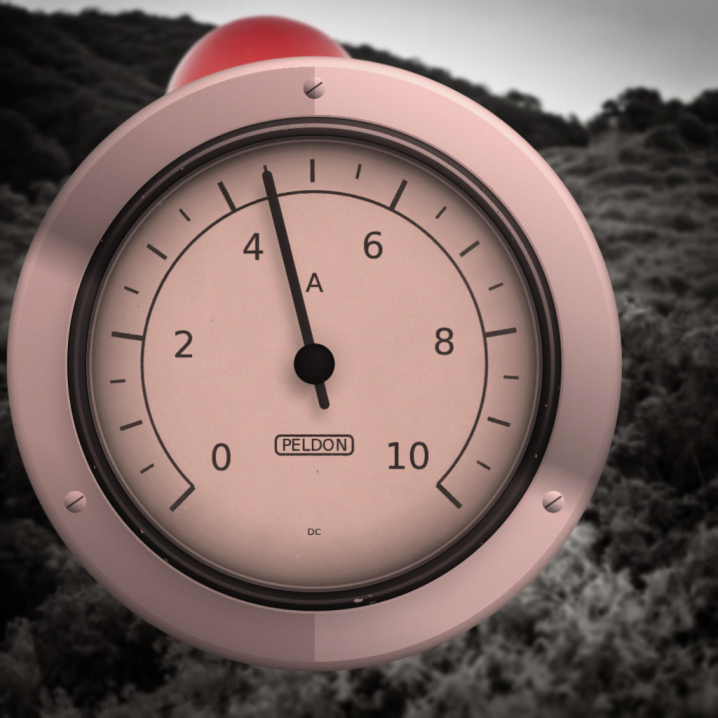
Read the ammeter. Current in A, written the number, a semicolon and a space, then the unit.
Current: 4.5; A
